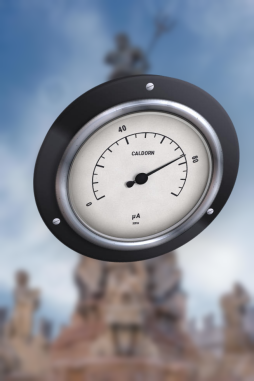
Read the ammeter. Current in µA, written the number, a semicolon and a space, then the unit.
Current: 75; µA
